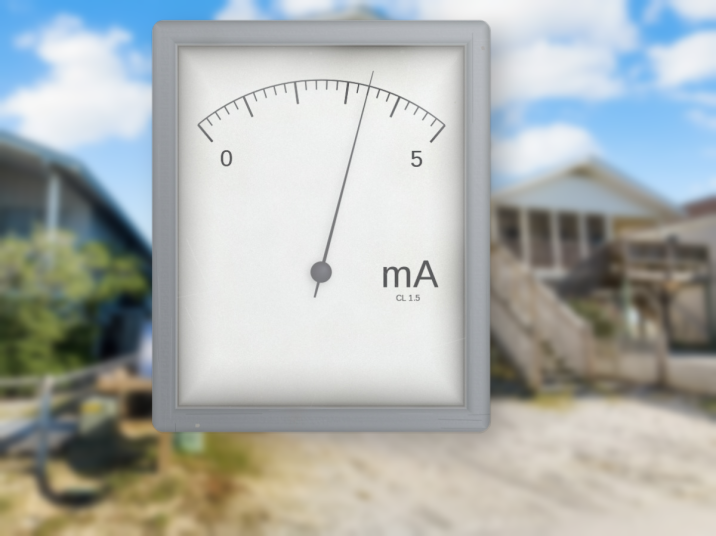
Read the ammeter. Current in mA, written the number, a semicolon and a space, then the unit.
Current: 3.4; mA
